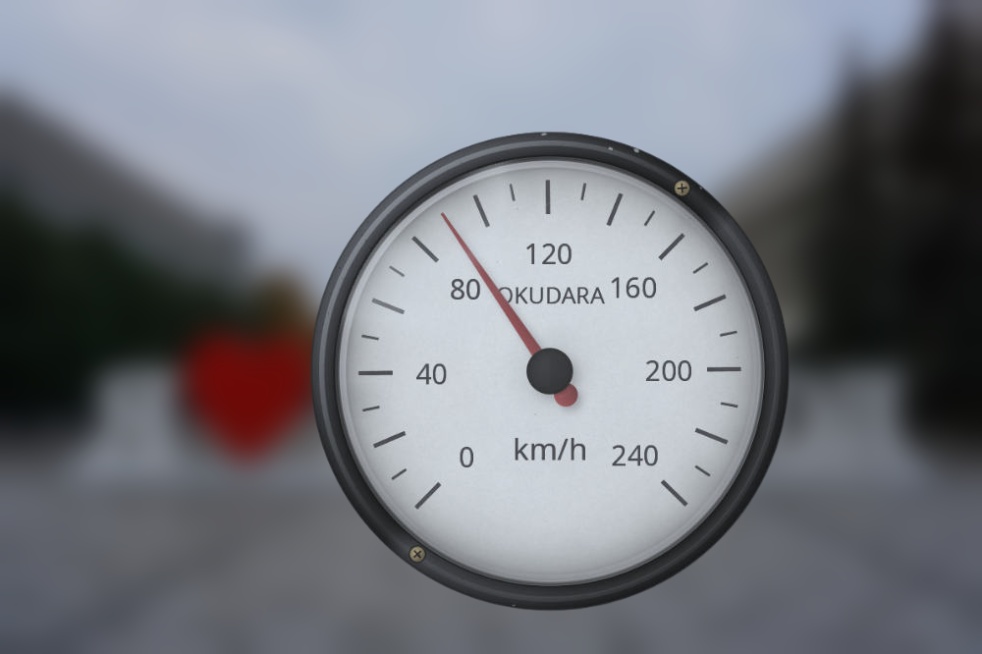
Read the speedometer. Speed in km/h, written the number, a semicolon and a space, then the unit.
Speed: 90; km/h
